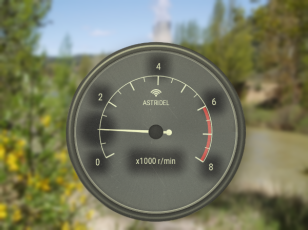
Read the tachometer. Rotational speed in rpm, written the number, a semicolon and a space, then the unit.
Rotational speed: 1000; rpm
